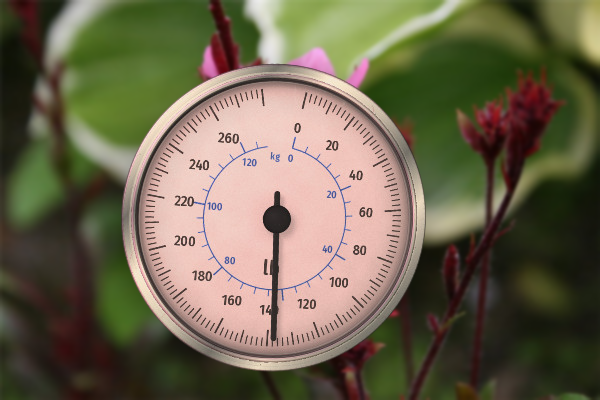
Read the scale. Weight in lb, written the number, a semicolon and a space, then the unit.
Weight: 138; lb
